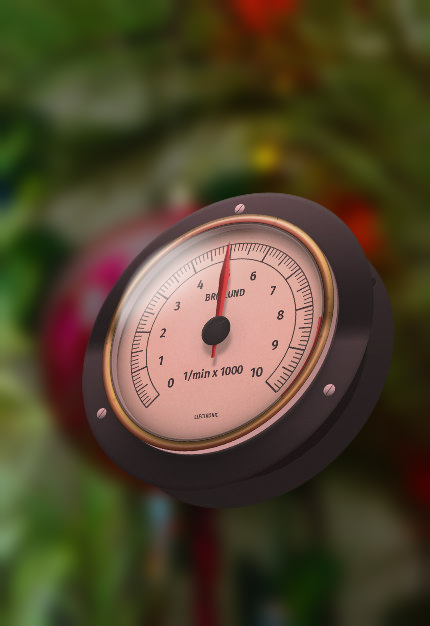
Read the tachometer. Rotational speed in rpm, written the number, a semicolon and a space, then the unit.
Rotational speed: 5000; rpm
